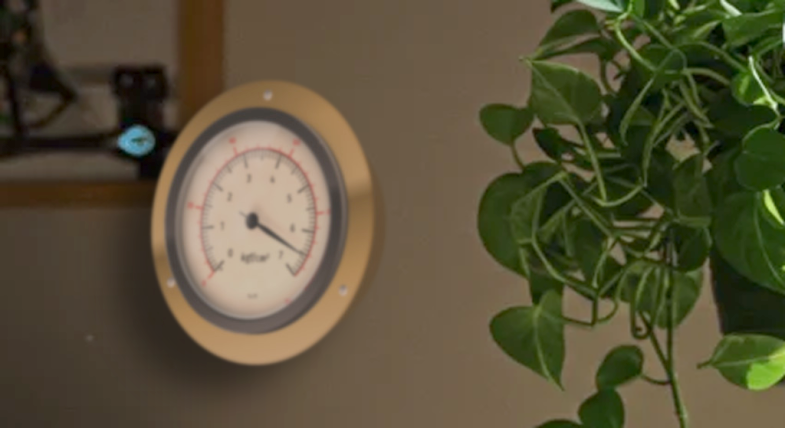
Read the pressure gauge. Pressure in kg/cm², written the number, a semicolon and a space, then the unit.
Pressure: 6.5; kg/cm²
